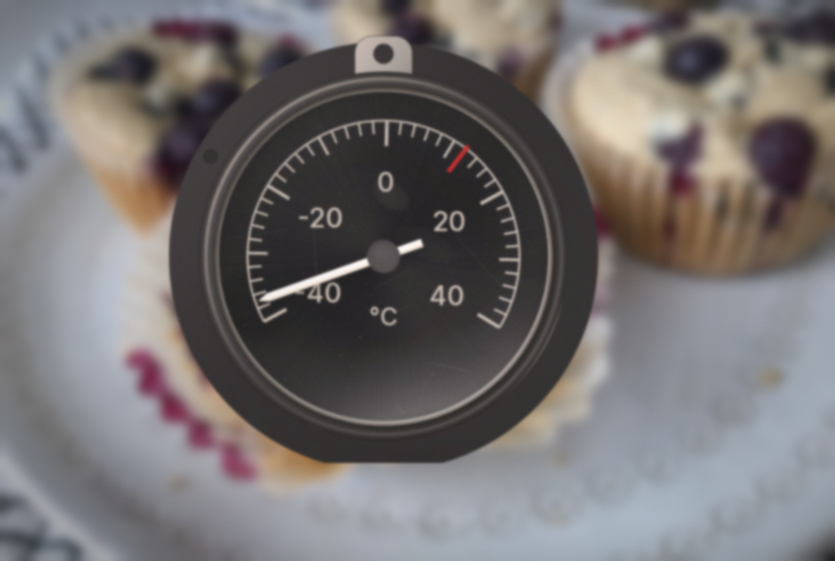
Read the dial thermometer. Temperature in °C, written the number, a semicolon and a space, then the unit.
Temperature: -37; °C
